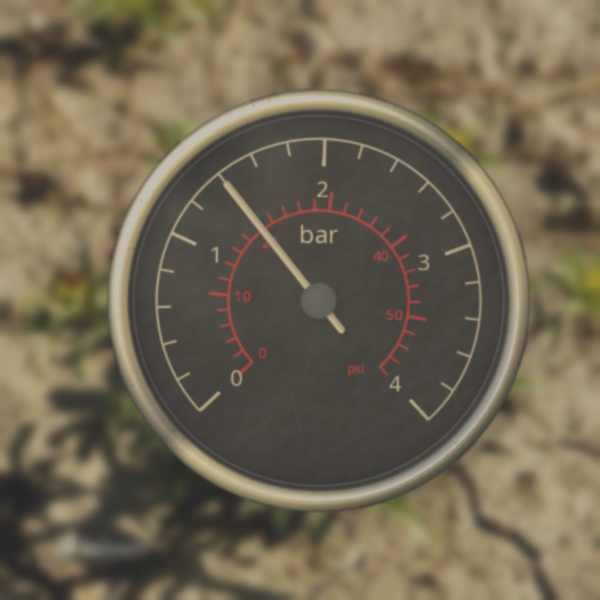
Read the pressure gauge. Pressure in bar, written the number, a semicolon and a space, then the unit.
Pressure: 1.4; bar
